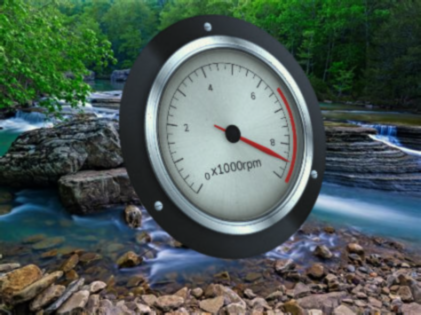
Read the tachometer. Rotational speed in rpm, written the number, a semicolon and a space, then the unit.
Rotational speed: 8500; rpm
